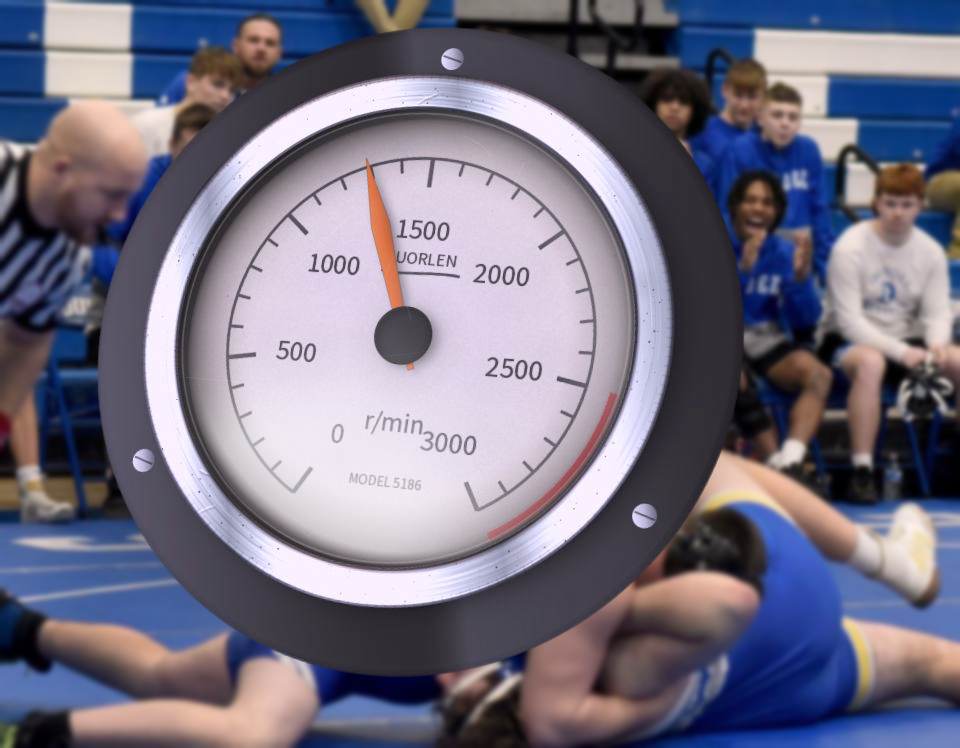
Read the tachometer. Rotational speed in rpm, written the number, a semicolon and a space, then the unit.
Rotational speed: 1300; rpm
